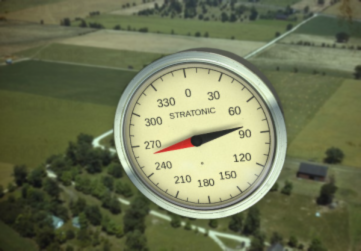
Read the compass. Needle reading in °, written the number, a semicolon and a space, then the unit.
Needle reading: 260; °
